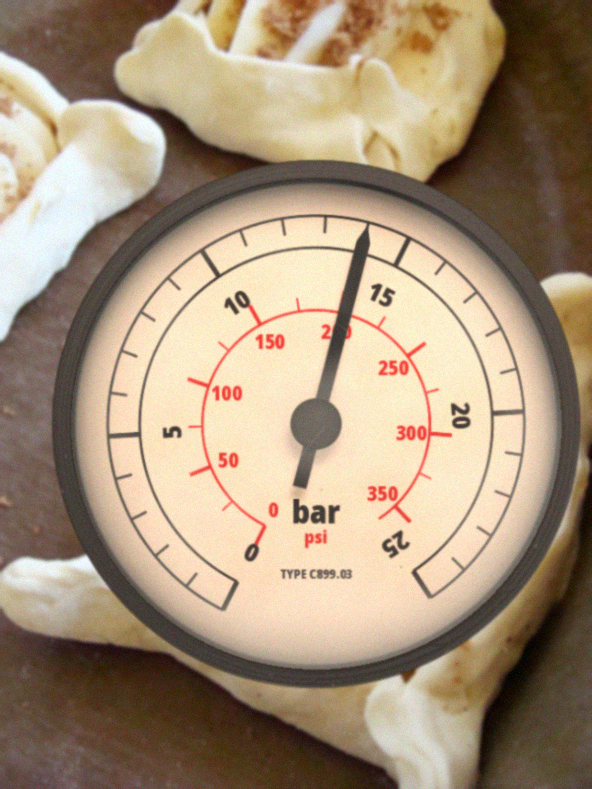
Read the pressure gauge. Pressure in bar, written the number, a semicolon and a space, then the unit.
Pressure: 14; bar
